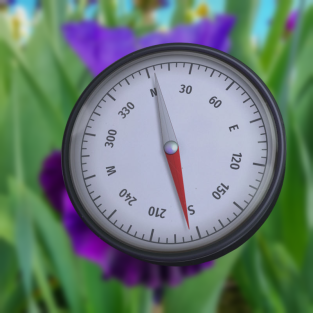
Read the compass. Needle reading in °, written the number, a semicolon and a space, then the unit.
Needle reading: 185; °
